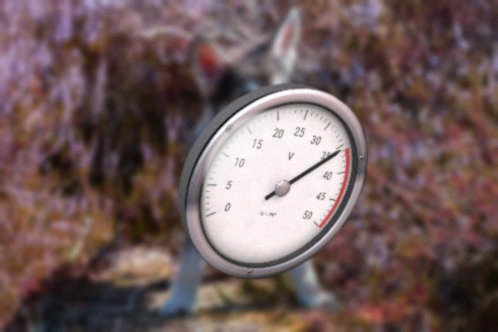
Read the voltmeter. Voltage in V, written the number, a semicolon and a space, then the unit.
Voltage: 35; V
